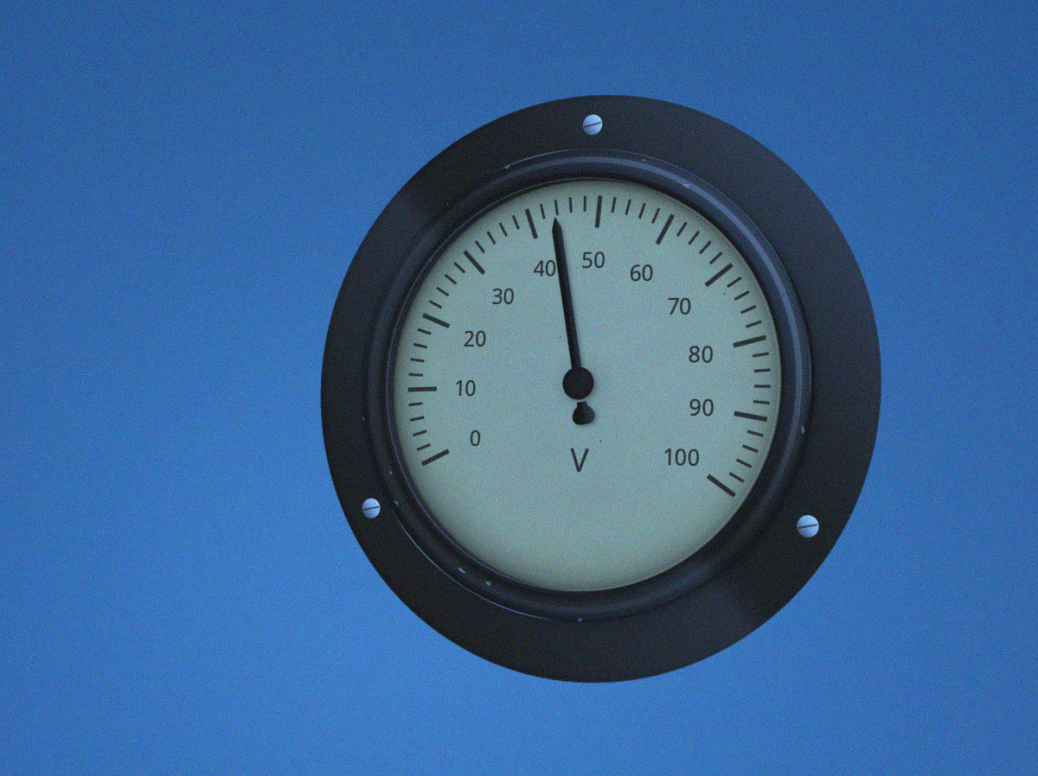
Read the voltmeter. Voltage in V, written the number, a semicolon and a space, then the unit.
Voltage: 44; V
